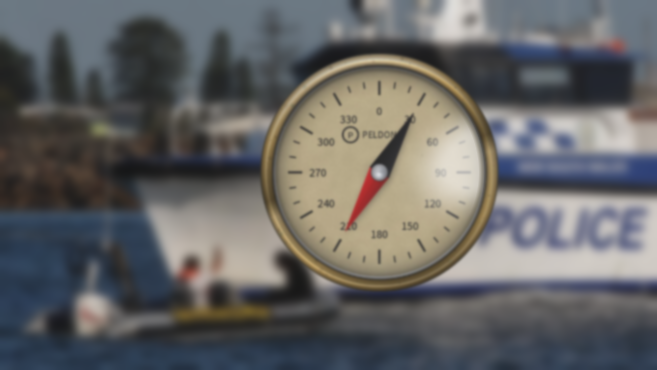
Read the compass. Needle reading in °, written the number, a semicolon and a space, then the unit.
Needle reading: 210; °
